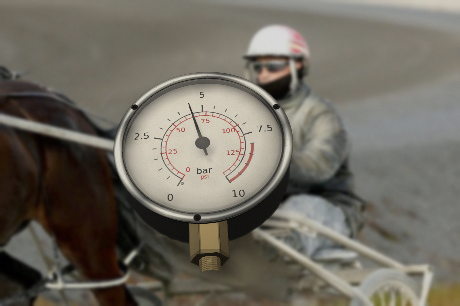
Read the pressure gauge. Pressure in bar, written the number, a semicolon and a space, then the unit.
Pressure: 4.5; bar
